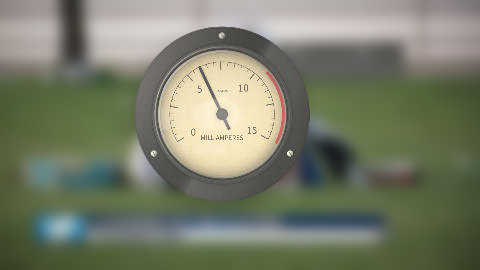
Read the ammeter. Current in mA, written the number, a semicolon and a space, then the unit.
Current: 6; mA
